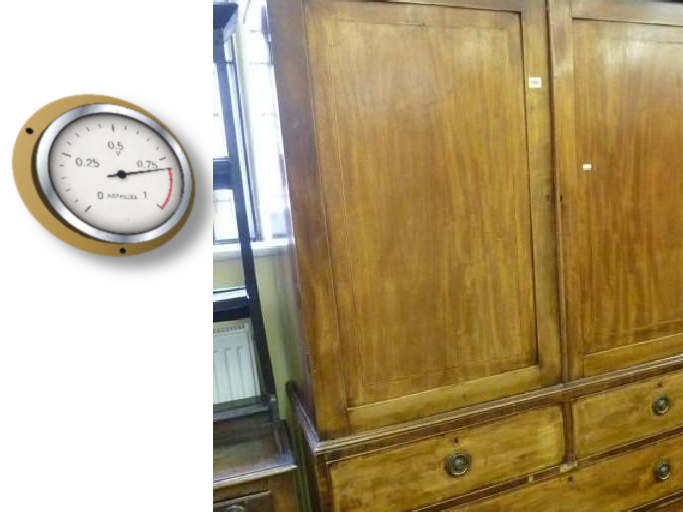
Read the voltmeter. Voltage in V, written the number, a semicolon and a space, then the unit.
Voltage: 0.8; V
